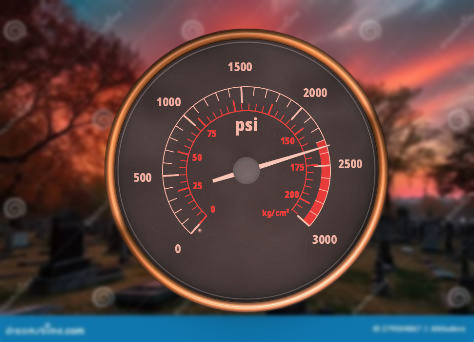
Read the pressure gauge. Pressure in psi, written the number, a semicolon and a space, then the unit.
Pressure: 2350; psi
